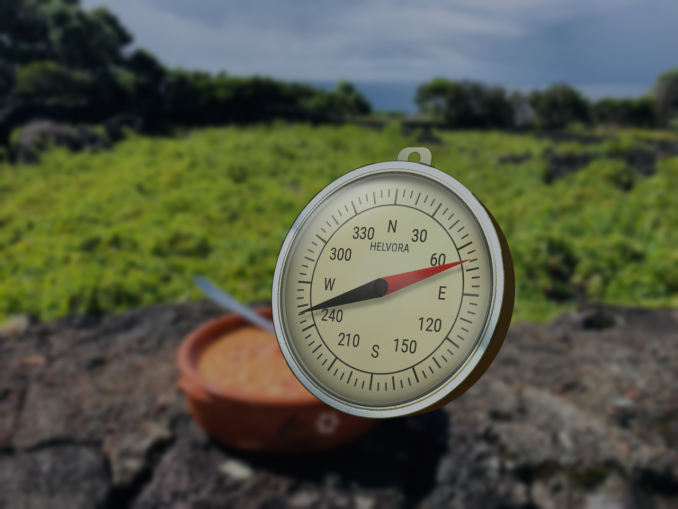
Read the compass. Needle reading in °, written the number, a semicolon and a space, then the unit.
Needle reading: 70; °
